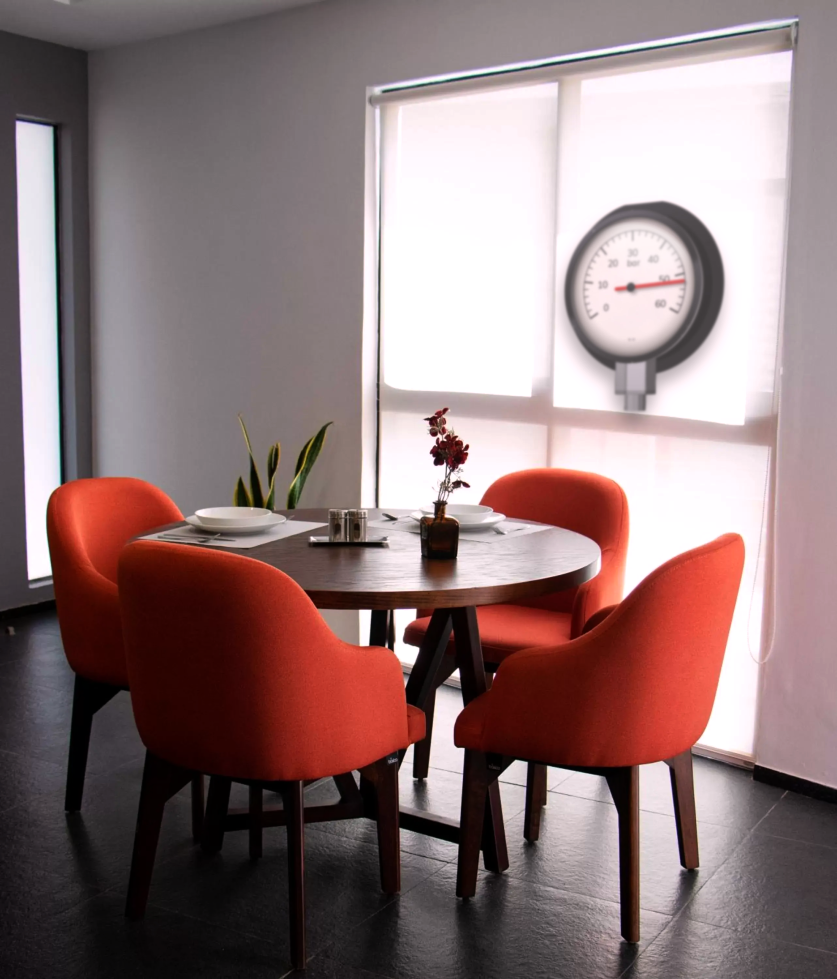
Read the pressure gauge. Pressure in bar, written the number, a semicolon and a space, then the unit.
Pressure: 52; bar
